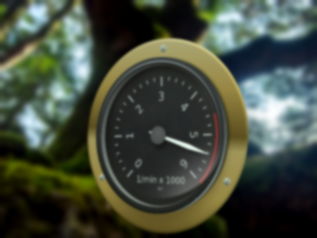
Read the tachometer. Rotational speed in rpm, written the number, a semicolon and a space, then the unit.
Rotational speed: 5400; rpm
